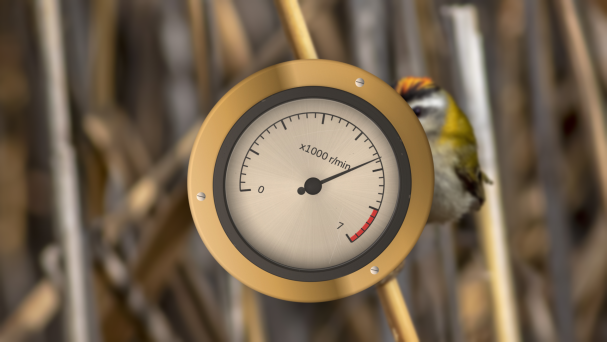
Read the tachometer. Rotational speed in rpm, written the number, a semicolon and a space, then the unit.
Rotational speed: 4700; rpm
